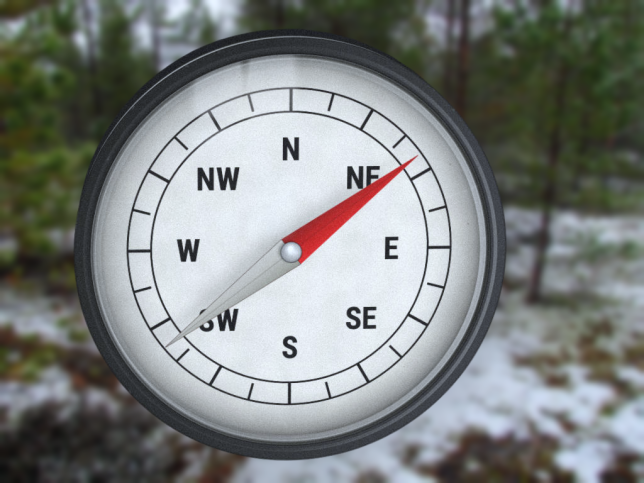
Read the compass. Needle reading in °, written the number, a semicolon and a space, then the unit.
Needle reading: 52.5; °
